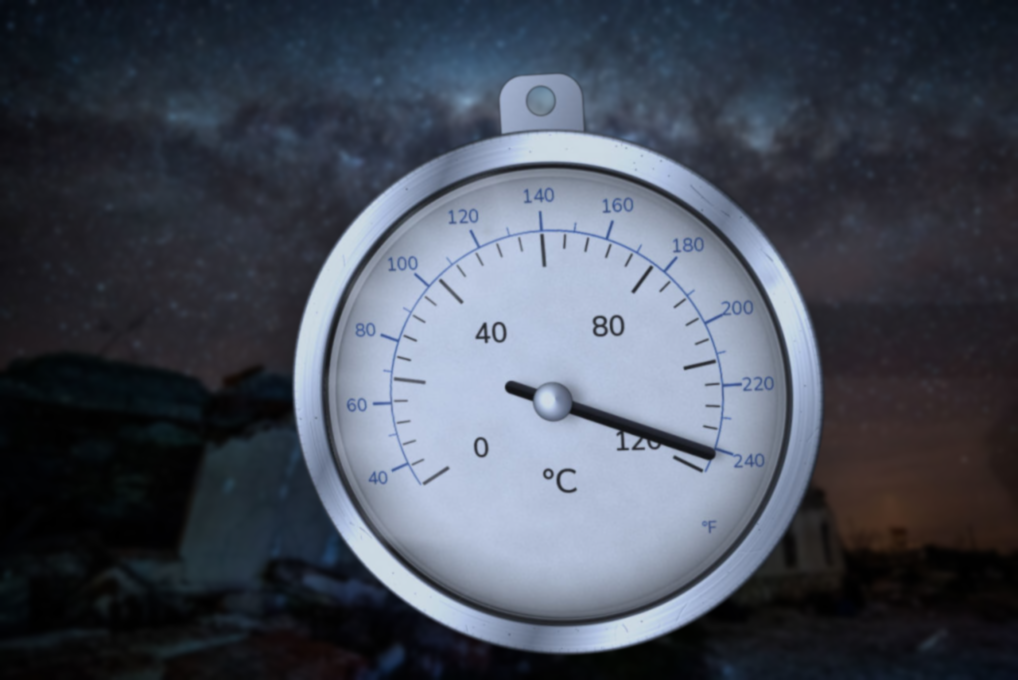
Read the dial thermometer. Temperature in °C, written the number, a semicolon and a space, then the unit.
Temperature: 116; °C
